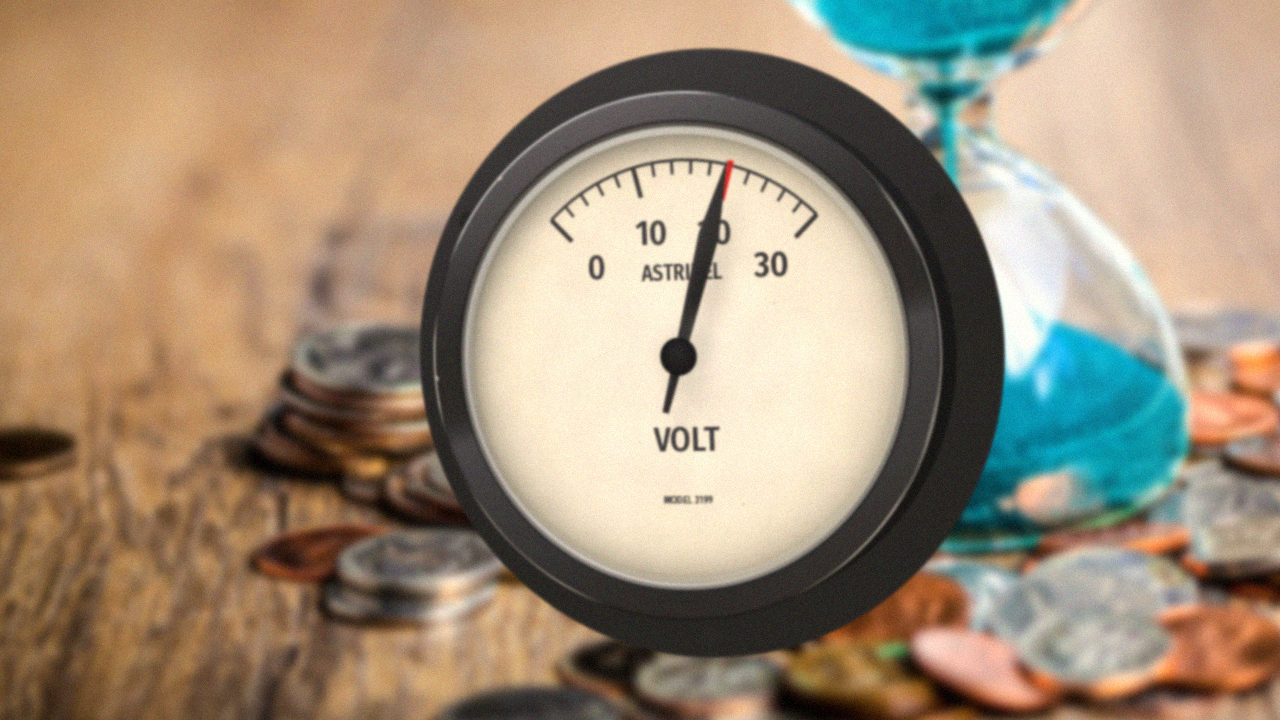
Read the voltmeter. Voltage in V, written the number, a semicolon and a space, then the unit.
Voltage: 20; V
